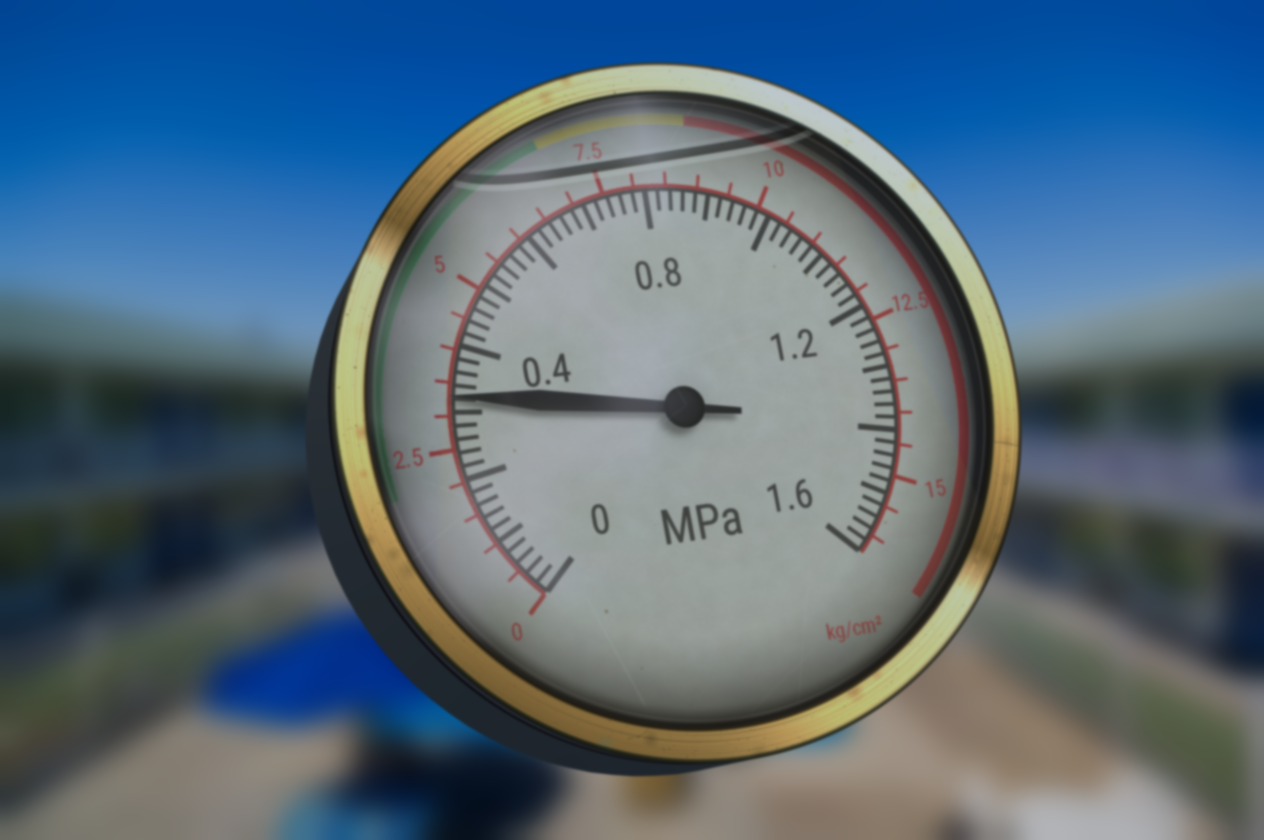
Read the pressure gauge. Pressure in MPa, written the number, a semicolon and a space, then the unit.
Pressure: 0.32; MPa
